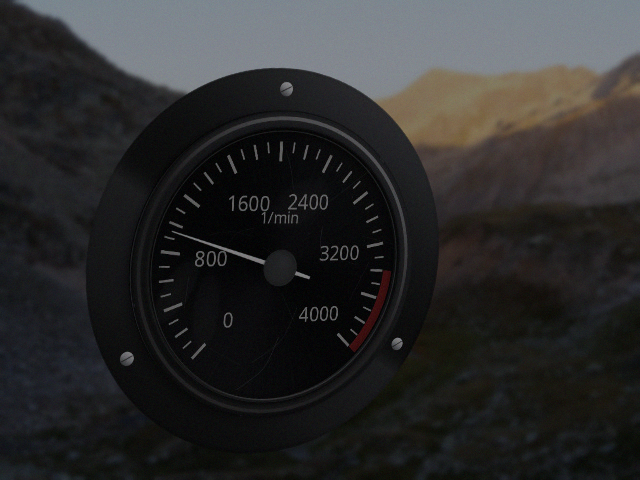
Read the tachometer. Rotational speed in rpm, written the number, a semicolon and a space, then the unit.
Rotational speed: 950; rpm
